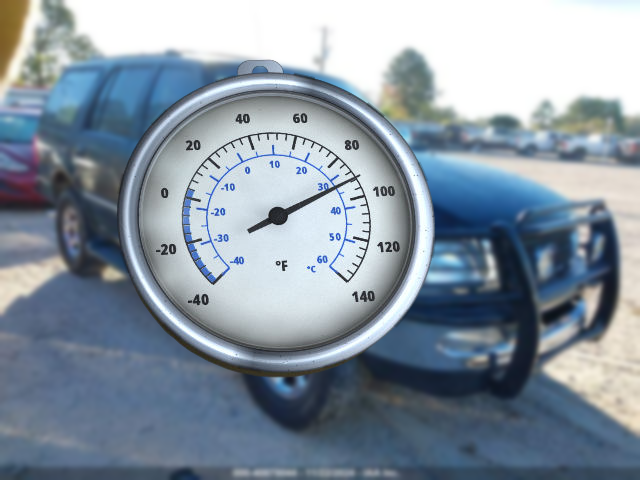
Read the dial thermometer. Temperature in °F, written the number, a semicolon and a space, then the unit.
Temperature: 92; °F
